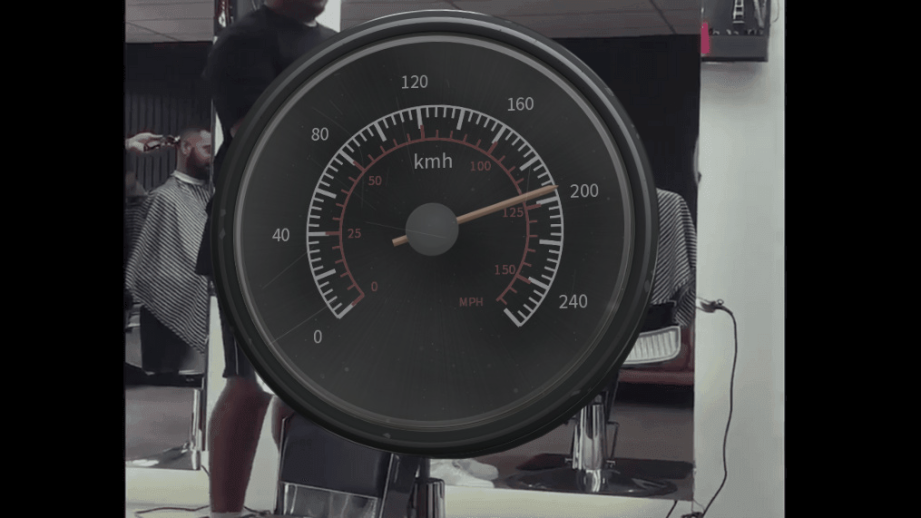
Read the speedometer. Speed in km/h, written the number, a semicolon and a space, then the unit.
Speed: 196; km/h
